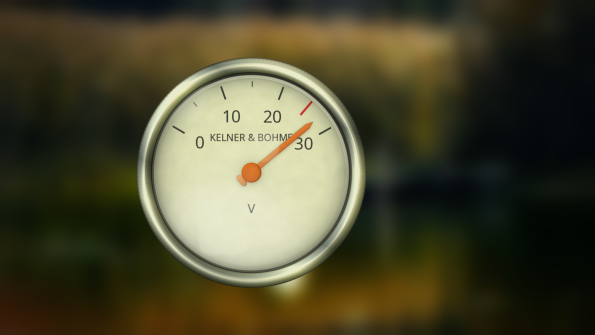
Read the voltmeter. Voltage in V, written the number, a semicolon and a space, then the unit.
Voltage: 27.5; V
